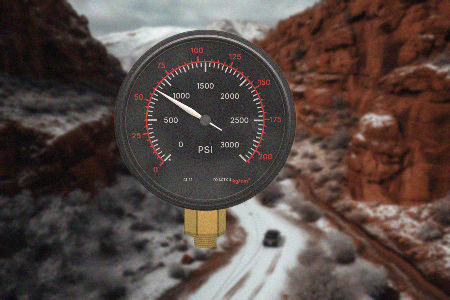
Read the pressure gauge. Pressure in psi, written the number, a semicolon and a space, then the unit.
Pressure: 850; psi
